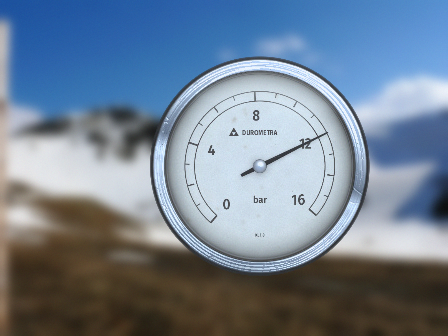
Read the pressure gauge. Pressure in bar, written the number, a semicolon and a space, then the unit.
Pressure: 12; bar
